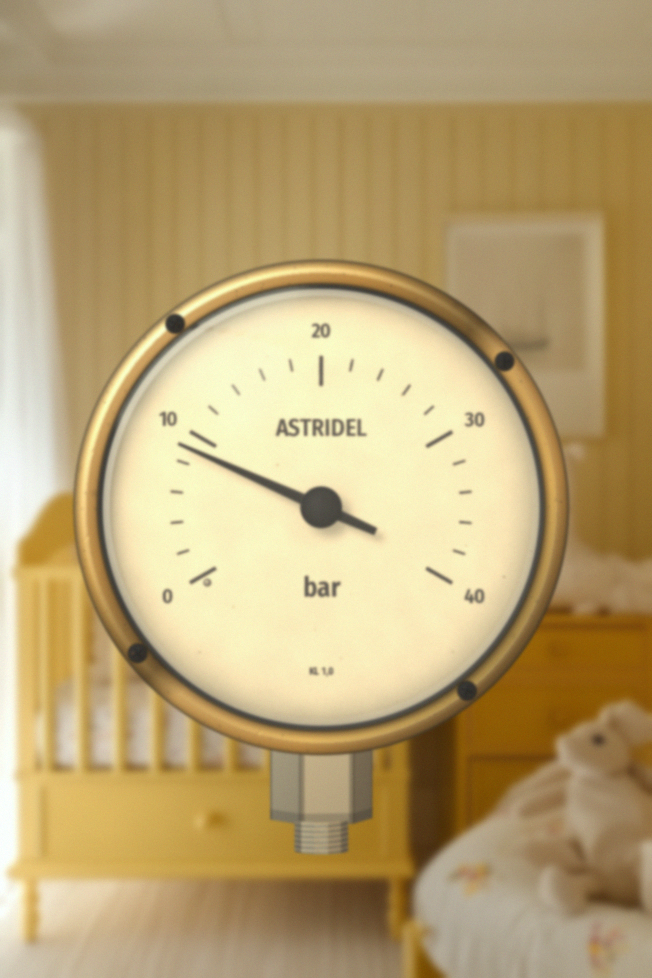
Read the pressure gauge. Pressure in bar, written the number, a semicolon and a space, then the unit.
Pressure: 9; bar
